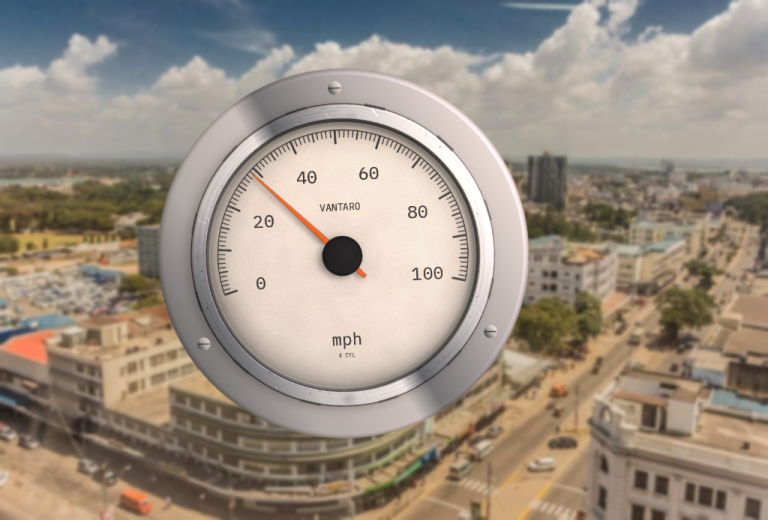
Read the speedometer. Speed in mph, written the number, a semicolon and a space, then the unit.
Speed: 29; mph
